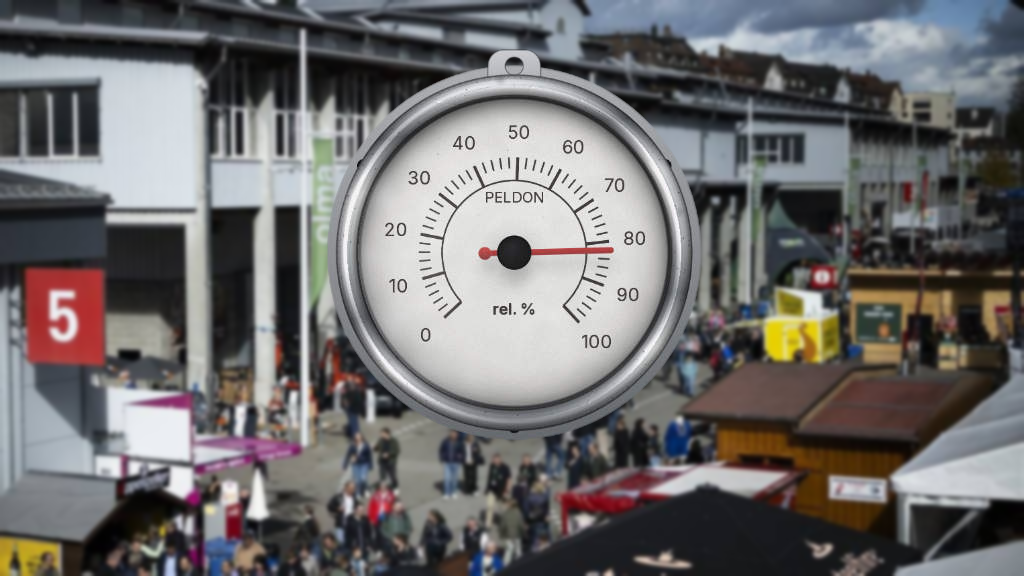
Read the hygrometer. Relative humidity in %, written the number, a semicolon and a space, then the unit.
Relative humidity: 82; %
